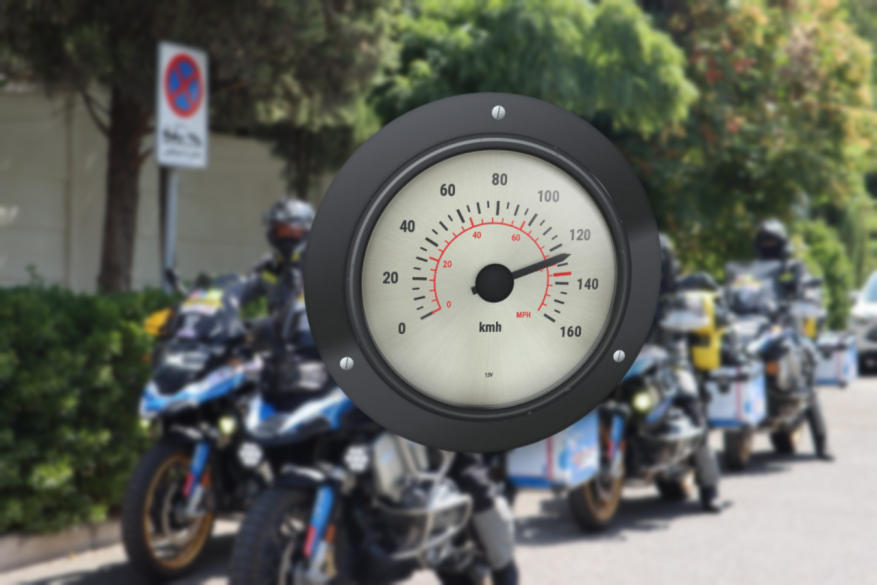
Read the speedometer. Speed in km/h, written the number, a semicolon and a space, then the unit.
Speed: 125; km/h
